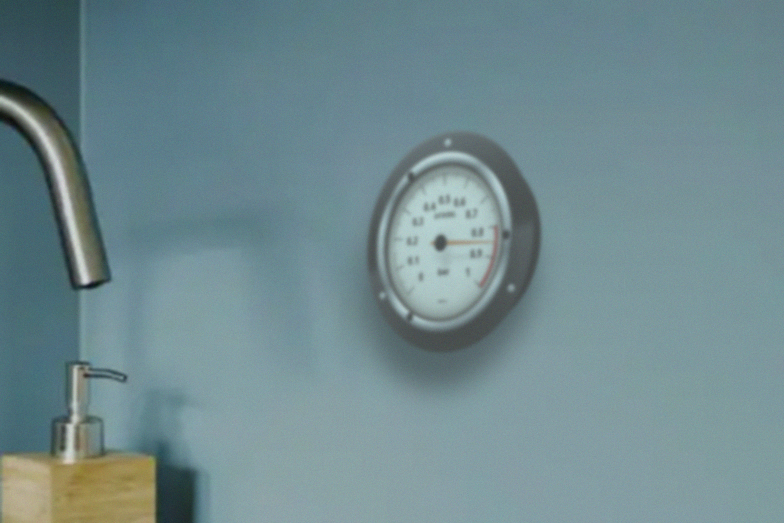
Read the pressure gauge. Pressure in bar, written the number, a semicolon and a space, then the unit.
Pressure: 0.85; bar
